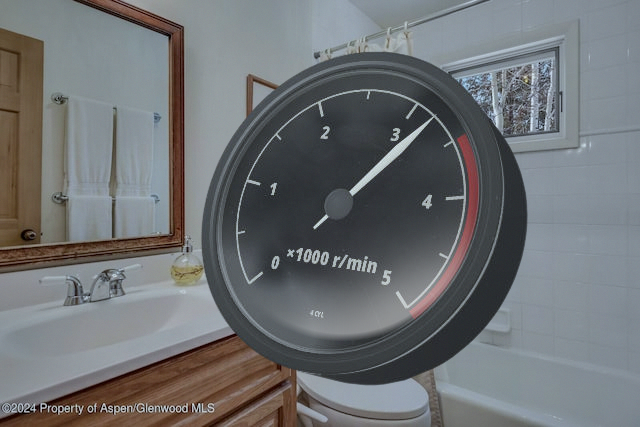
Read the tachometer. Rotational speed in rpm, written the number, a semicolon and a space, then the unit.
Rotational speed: 3250; rpm
